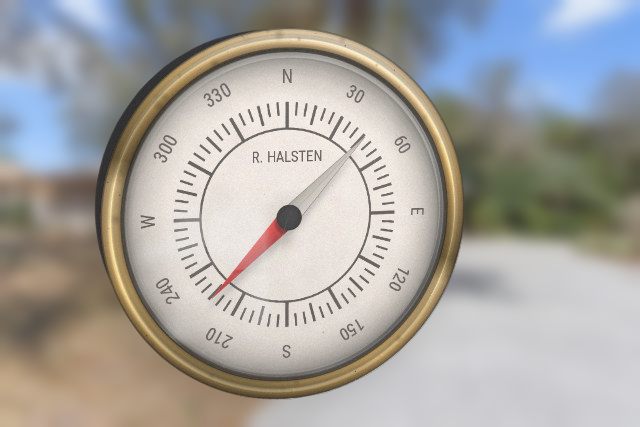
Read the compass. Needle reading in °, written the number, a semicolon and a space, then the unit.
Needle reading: 225; °
